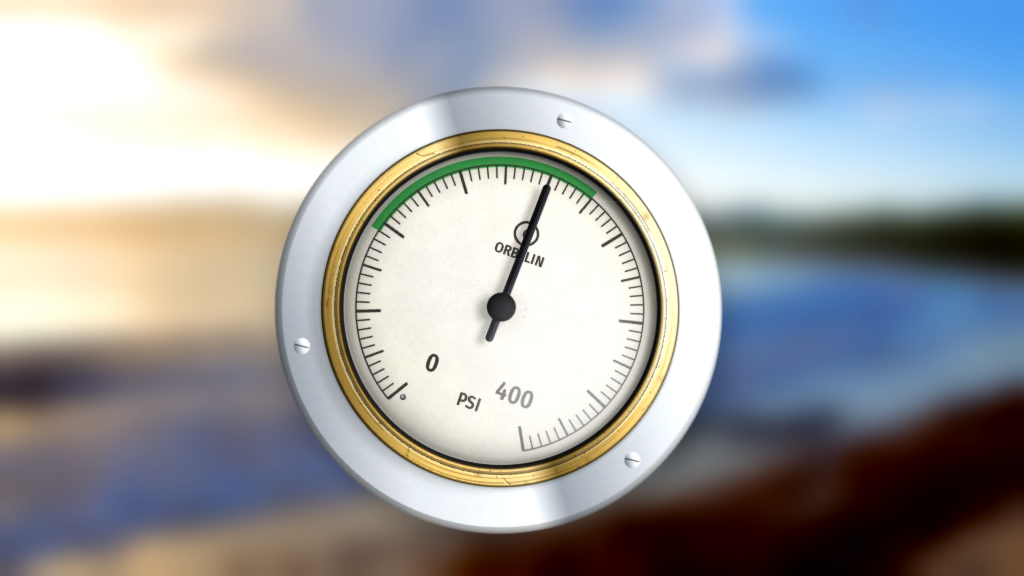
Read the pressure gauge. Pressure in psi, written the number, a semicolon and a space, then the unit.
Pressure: 200; psi
